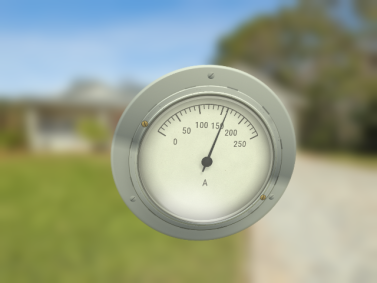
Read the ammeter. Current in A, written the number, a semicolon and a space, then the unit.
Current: 160; A
